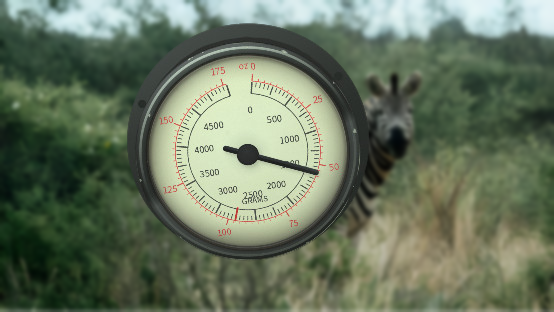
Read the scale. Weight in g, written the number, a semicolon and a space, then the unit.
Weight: 1500; g
